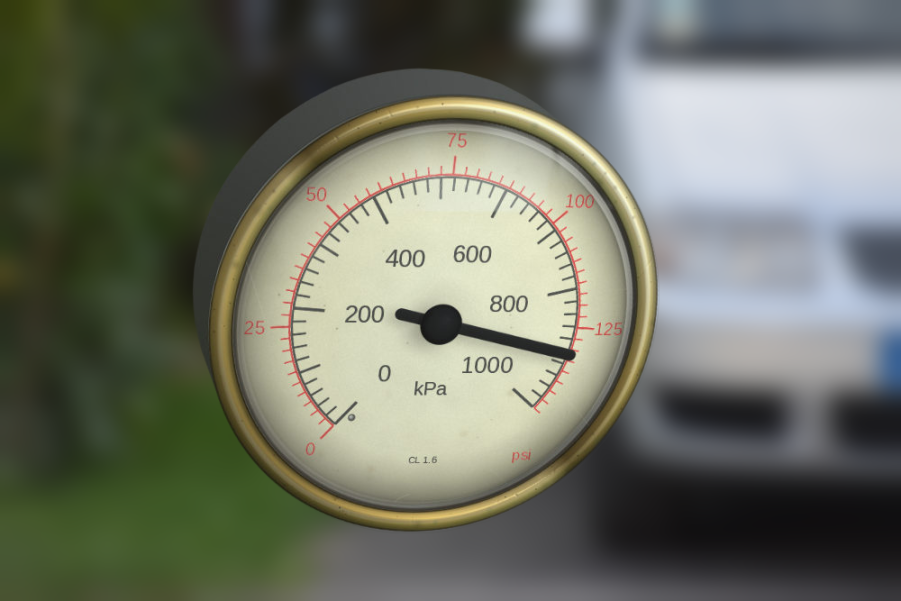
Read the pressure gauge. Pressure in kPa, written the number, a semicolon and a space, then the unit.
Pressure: 900; kPa
